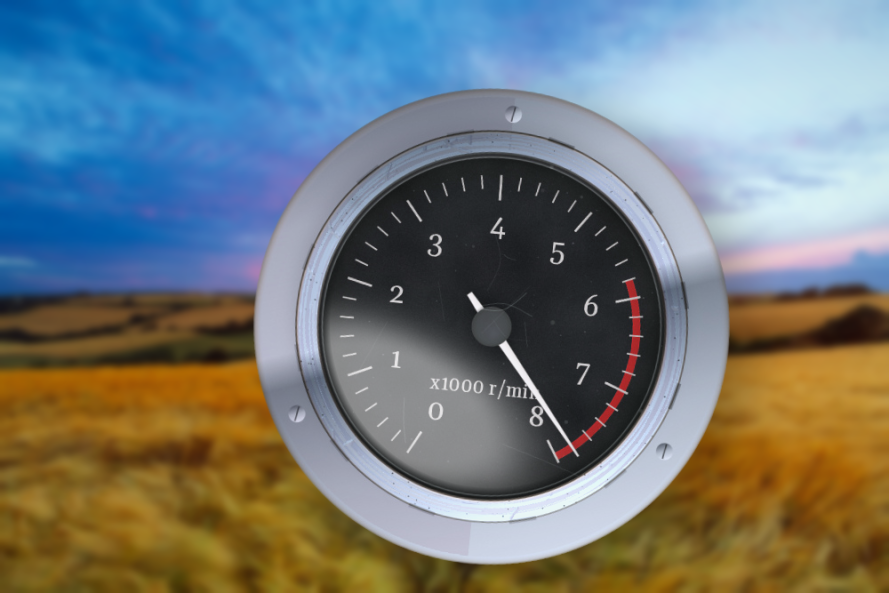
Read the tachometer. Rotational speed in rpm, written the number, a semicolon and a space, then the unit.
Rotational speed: 7800; rpm
